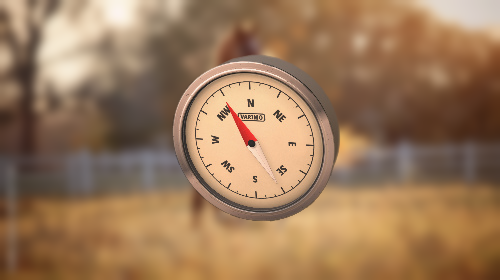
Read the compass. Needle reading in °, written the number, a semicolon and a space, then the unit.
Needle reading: 330; °
